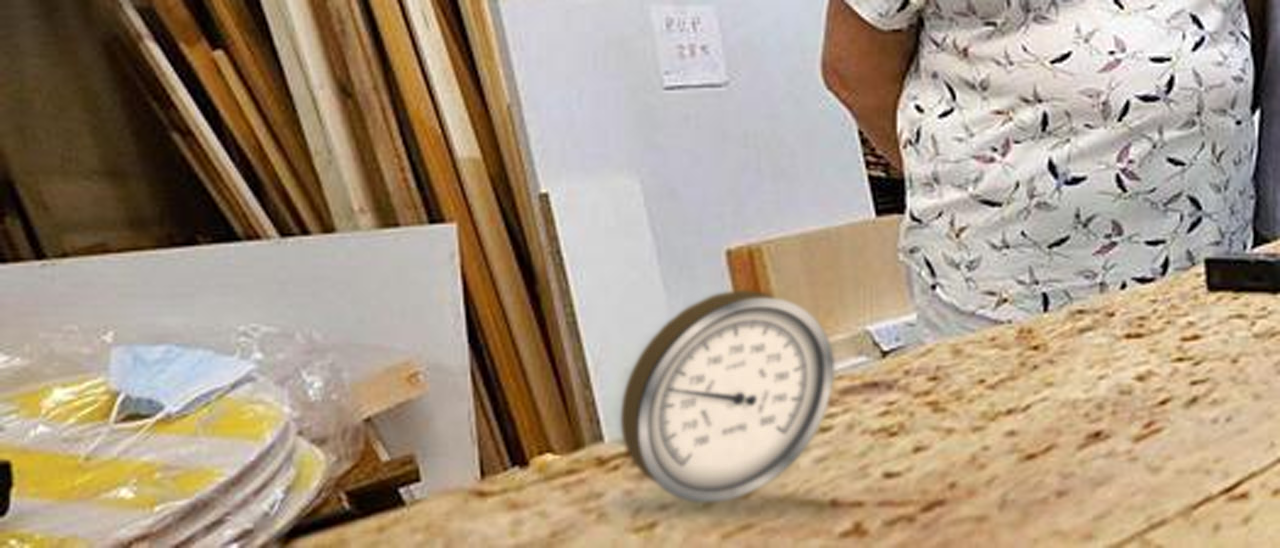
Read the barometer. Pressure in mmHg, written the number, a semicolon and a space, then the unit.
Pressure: 725; mmHg
